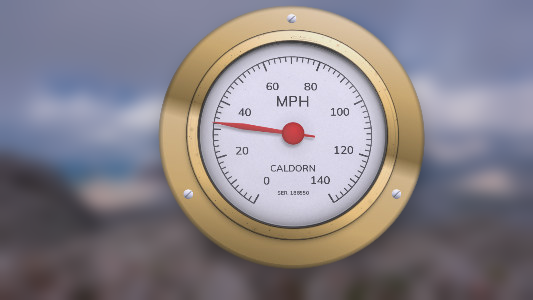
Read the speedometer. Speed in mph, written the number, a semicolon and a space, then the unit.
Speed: 32; mph
